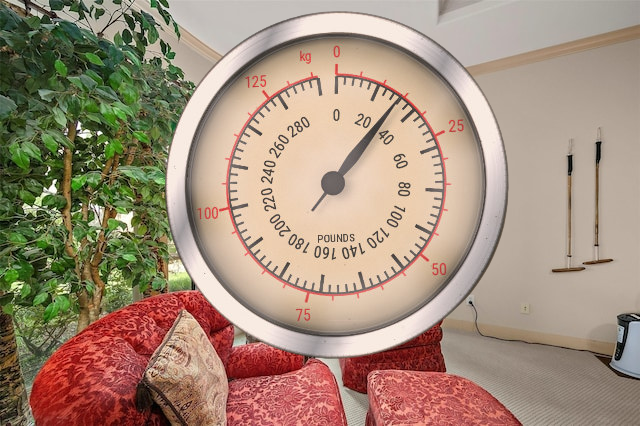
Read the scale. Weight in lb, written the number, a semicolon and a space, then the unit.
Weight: 32; lb
